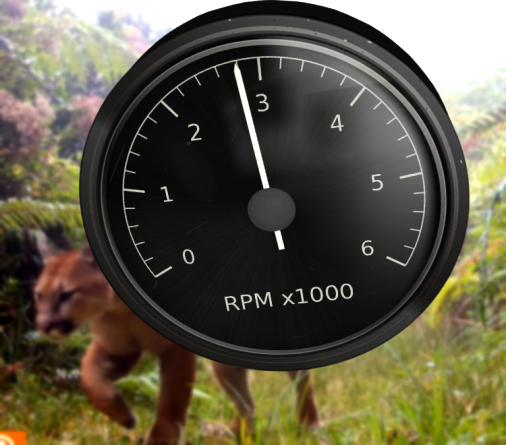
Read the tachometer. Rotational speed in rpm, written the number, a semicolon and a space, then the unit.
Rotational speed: 2800; rpm
